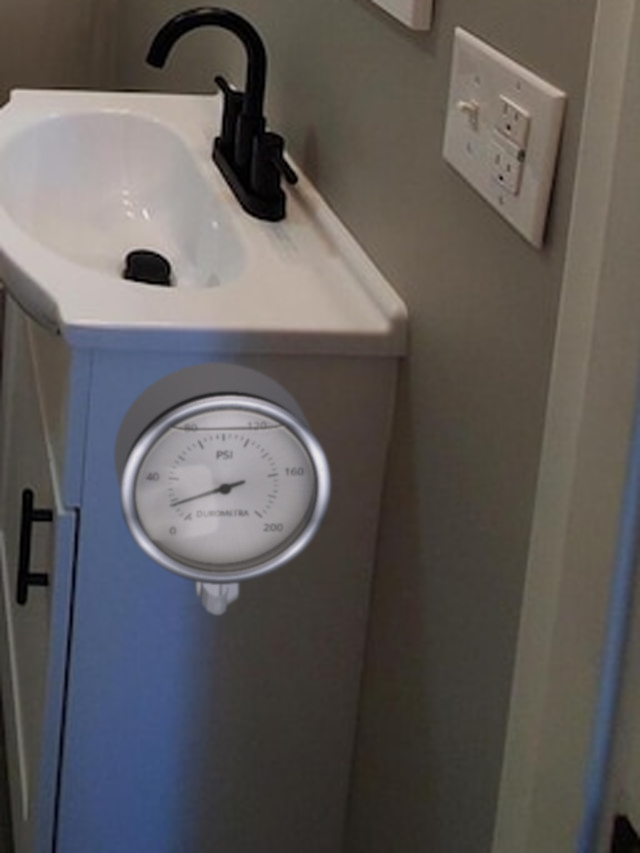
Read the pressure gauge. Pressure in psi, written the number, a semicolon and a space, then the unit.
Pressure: 20; psi
